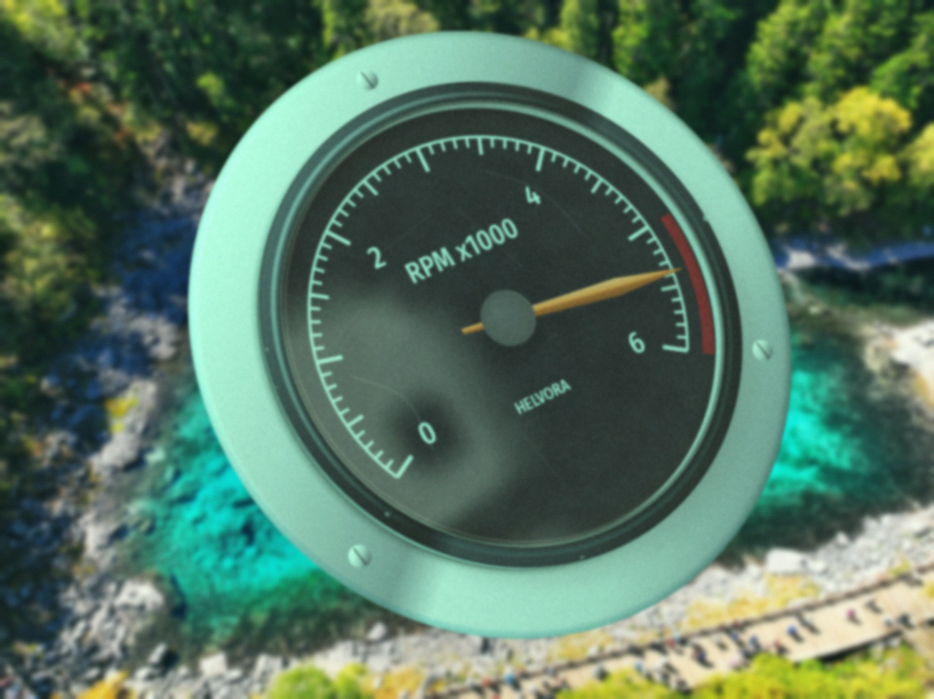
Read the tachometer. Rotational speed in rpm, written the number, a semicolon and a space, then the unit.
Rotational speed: 5400; rpm
